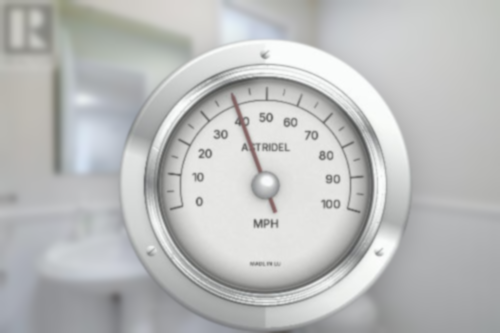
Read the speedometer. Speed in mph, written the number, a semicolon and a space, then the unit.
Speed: 40; mph
